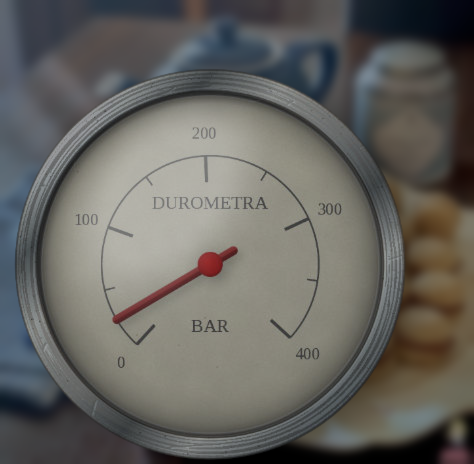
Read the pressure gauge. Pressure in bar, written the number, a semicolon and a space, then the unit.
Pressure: 25; bar
